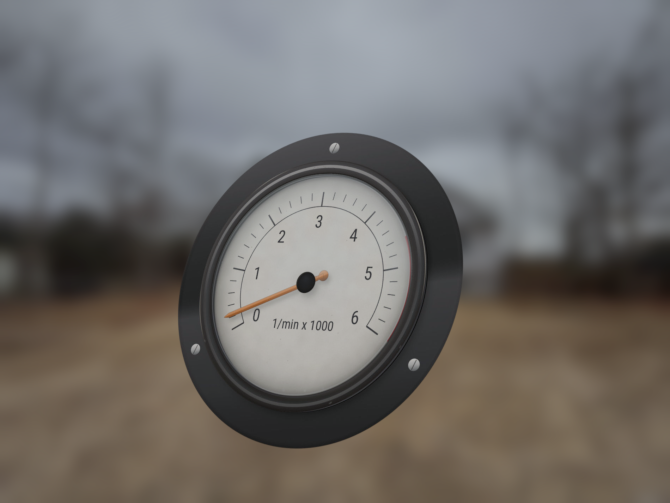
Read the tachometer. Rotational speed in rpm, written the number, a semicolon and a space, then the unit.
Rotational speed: 200; rpm
